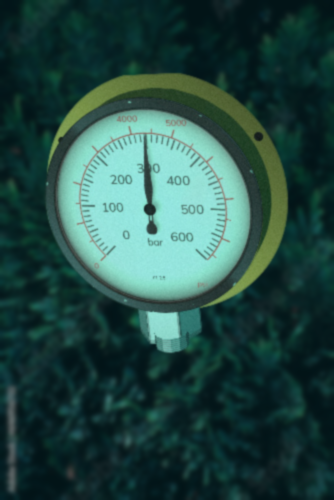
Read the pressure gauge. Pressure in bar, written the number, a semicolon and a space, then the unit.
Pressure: 300; bar
